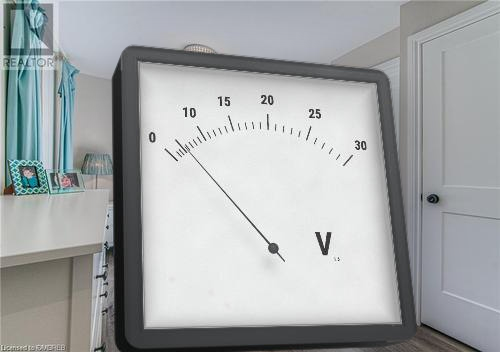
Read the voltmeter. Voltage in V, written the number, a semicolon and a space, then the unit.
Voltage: 5; V
